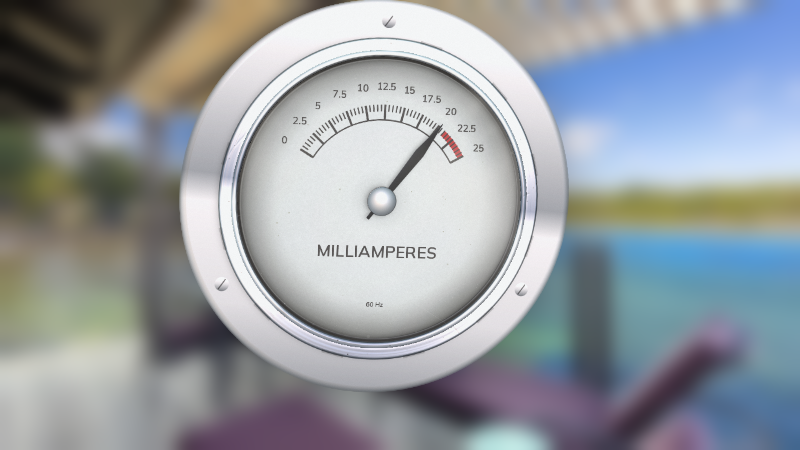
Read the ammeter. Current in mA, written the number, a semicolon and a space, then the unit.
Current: 20; mA
